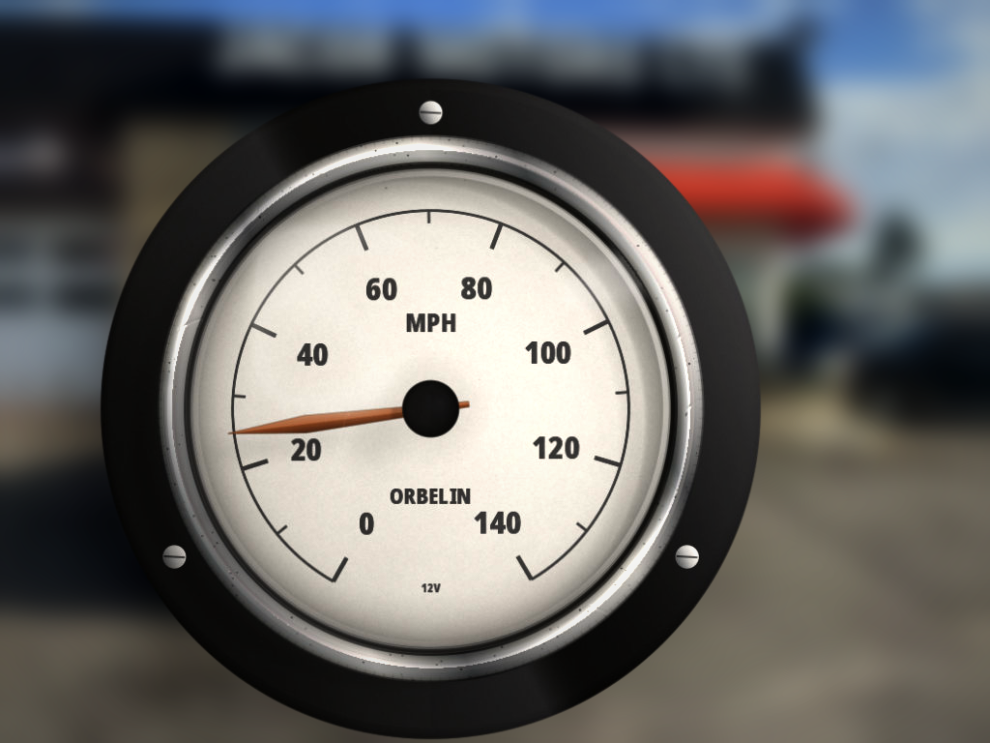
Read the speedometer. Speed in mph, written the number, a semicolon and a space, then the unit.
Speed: 25; mph
